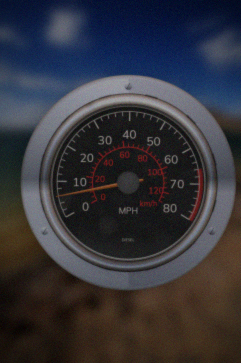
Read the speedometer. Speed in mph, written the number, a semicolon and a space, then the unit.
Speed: 6; mph
